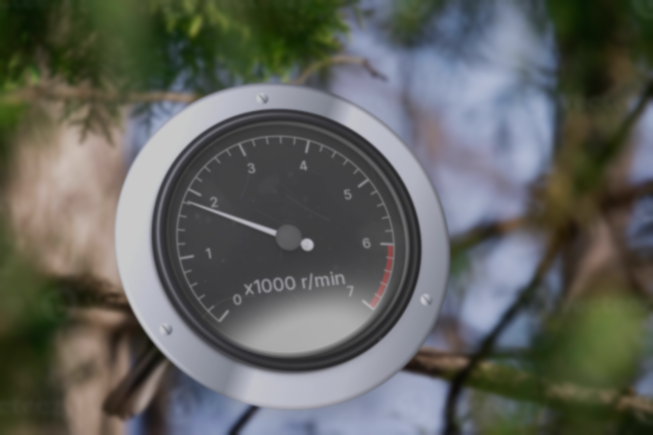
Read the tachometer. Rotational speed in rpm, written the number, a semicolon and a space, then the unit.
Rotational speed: 1800; rpm
